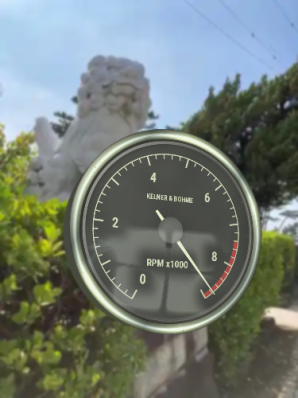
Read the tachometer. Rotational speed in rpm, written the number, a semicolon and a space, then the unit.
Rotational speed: 8800; rpm
